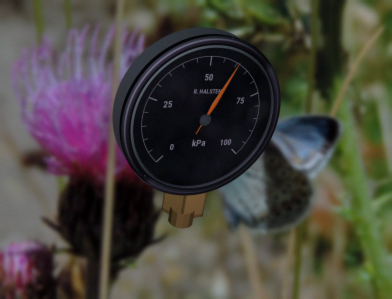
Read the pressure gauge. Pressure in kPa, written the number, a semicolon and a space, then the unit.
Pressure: 60; kPa
